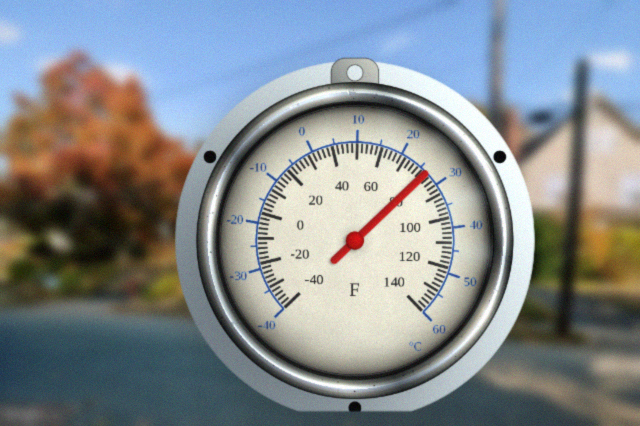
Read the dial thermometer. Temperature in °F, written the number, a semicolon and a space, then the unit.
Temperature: 80; °F
